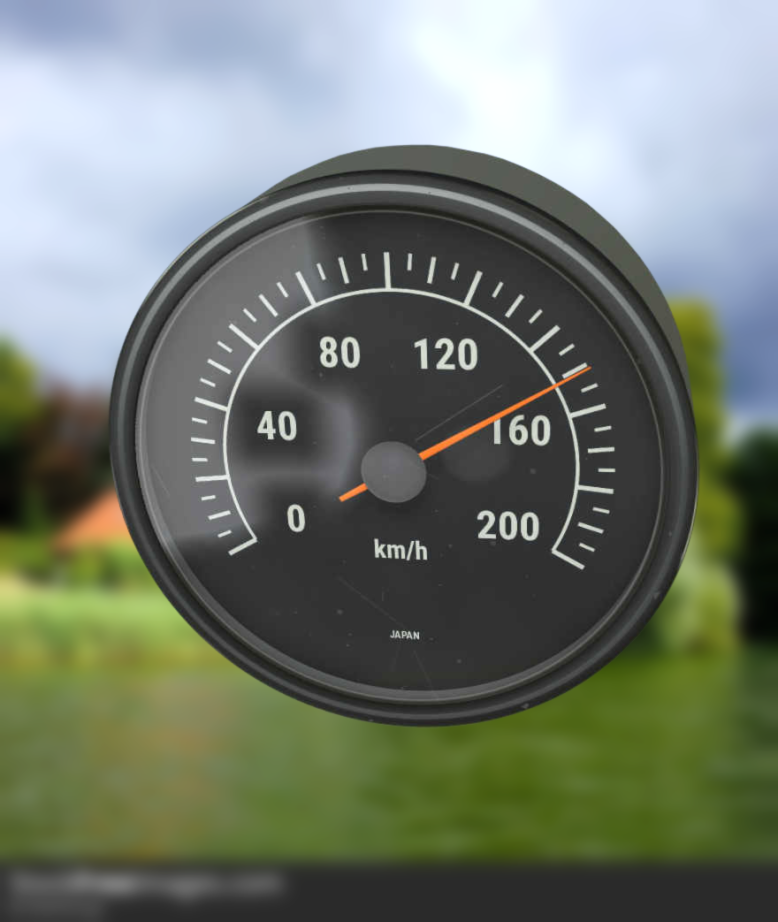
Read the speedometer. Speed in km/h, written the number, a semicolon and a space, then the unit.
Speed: 150; km/h
